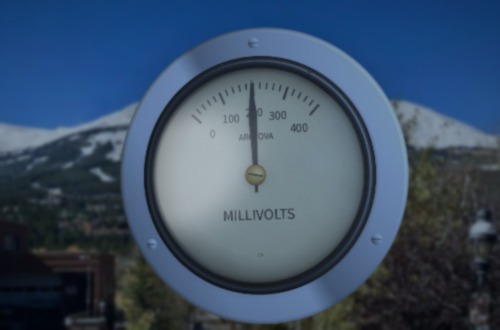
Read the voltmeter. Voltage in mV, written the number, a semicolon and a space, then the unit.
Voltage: 200; mV
